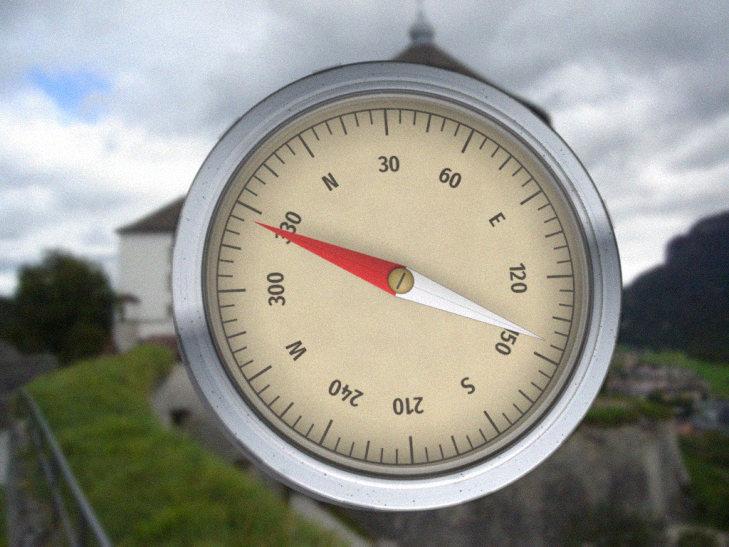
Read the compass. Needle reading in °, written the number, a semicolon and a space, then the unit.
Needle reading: 325; °
